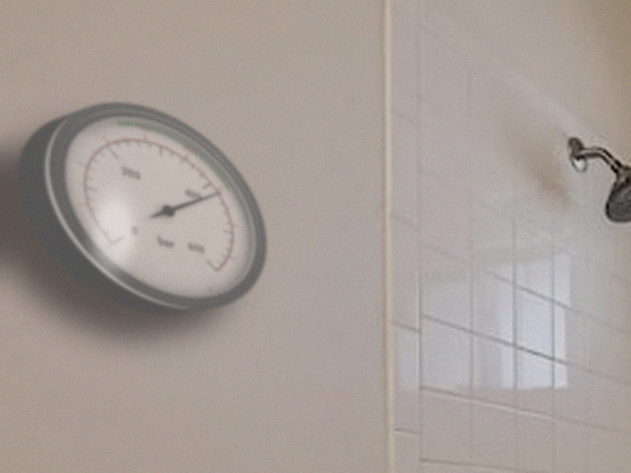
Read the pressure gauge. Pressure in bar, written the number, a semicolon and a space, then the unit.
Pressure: 420; bar
